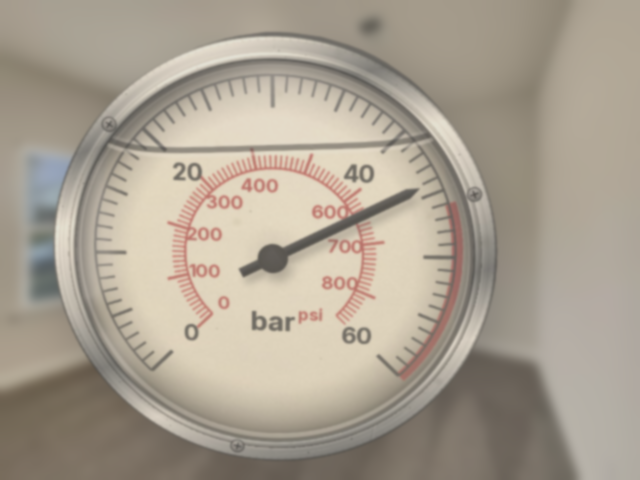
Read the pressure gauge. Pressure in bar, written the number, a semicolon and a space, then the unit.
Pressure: 44; bar
